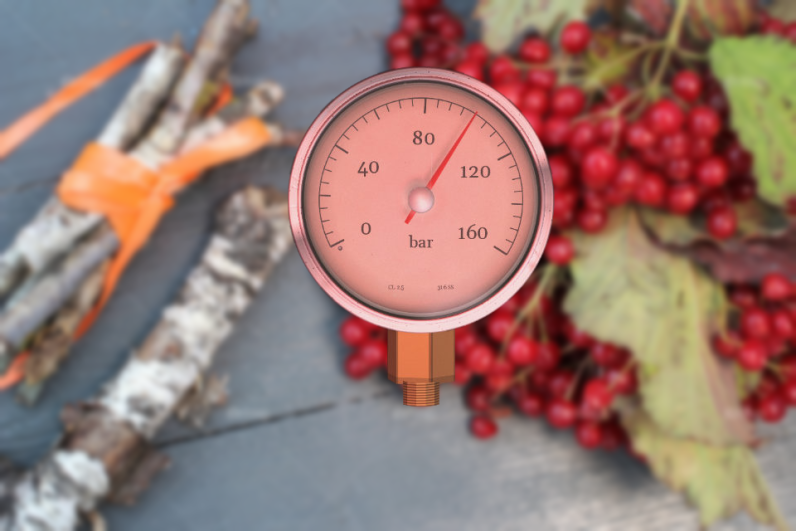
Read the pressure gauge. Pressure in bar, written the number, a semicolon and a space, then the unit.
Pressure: 100; bar
